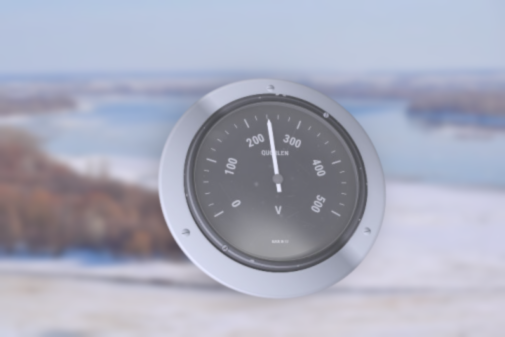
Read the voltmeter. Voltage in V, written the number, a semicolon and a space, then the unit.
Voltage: 240; V
